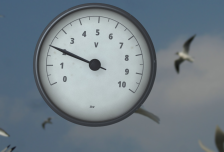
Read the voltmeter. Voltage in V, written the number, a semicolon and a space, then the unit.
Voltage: 2; V
